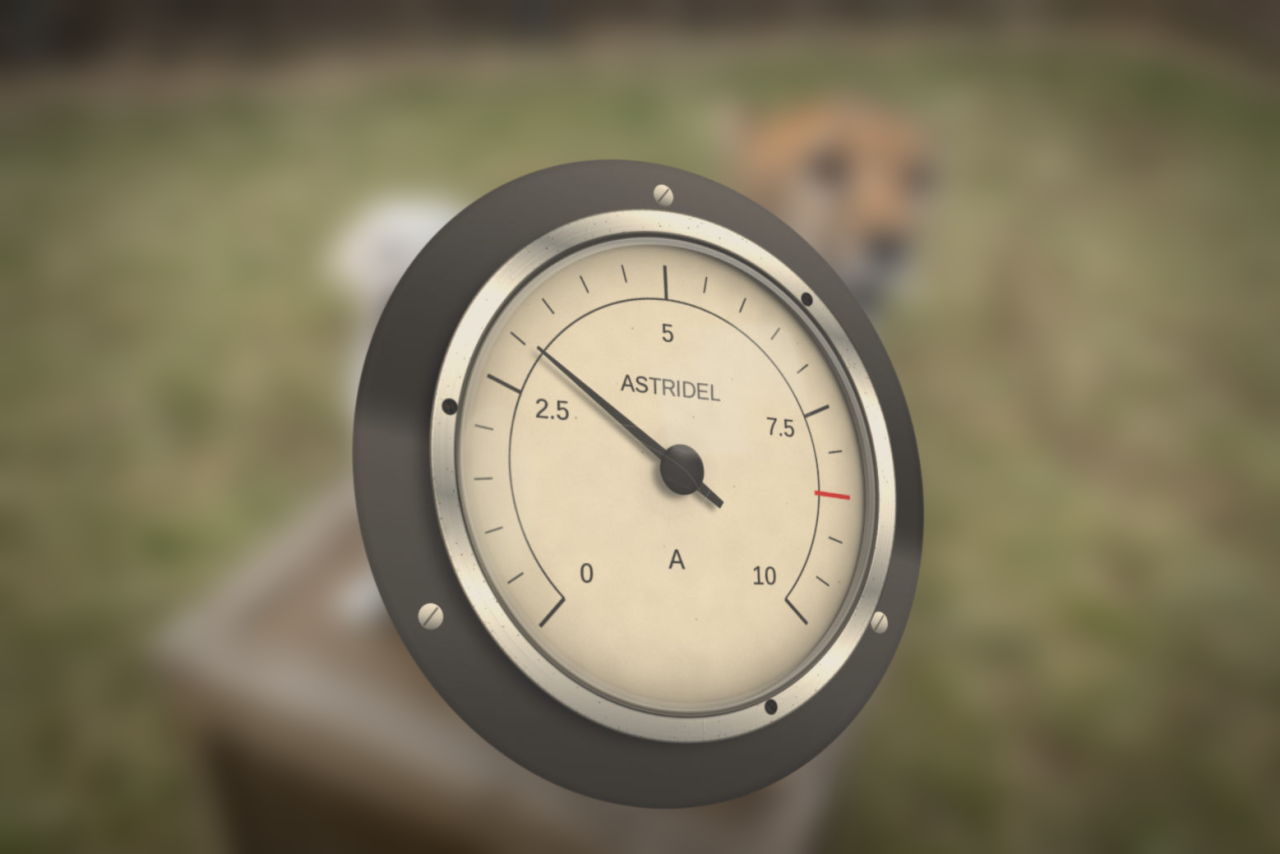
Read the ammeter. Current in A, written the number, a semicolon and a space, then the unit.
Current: 3; A
